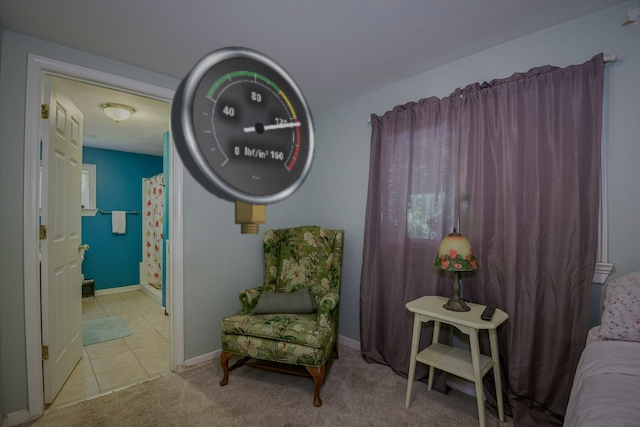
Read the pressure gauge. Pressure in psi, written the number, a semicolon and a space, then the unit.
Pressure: 125; psi
